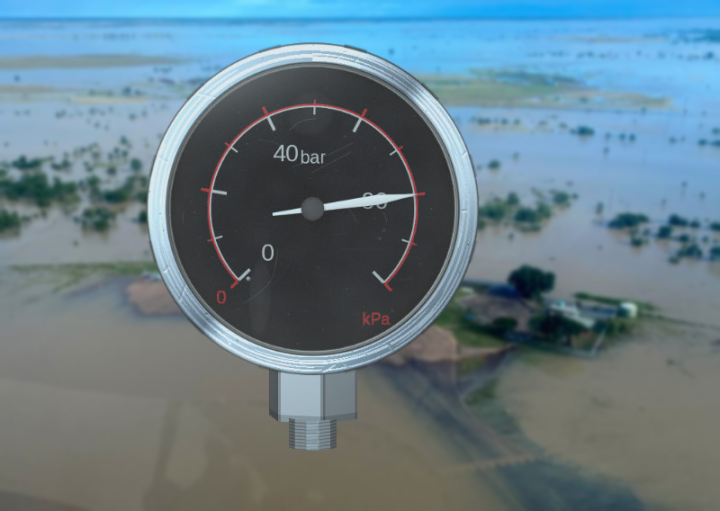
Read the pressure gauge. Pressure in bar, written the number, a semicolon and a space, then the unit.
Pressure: 80; bar
